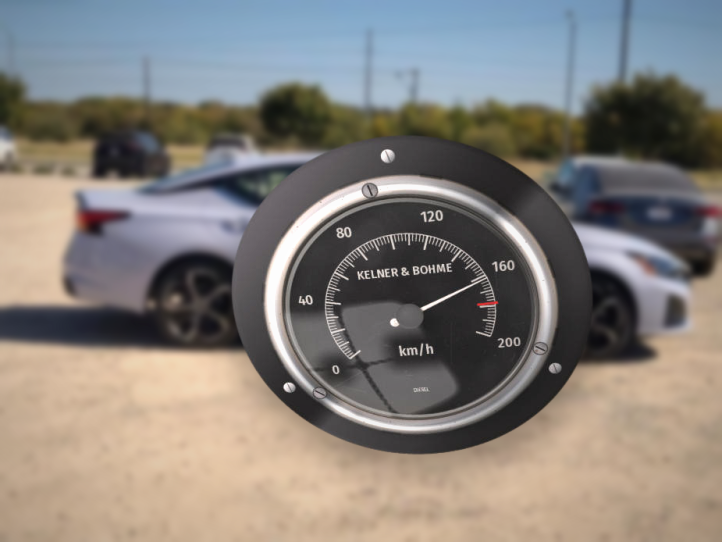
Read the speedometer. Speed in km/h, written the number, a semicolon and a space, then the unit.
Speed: 160; km/h
